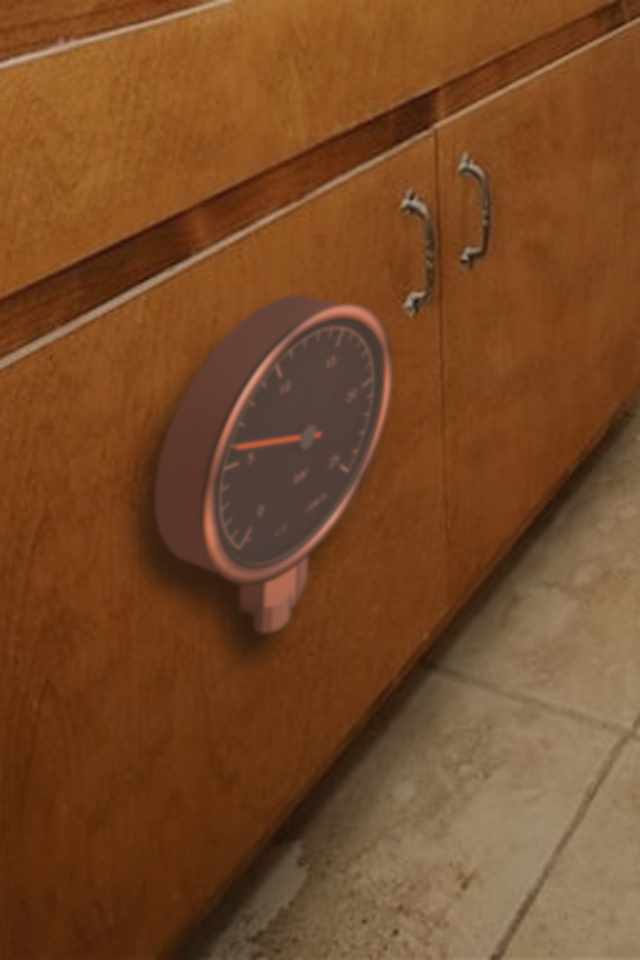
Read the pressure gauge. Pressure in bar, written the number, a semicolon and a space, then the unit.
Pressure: 6; bar
